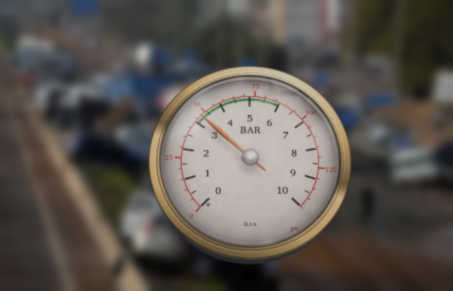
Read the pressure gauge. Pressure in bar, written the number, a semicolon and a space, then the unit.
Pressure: 3.25; bar
